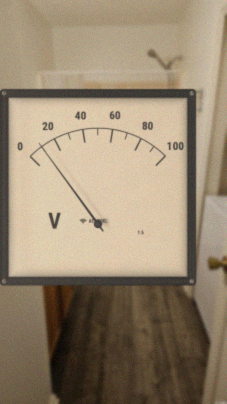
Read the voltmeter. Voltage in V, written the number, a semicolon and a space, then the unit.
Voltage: 10; V
